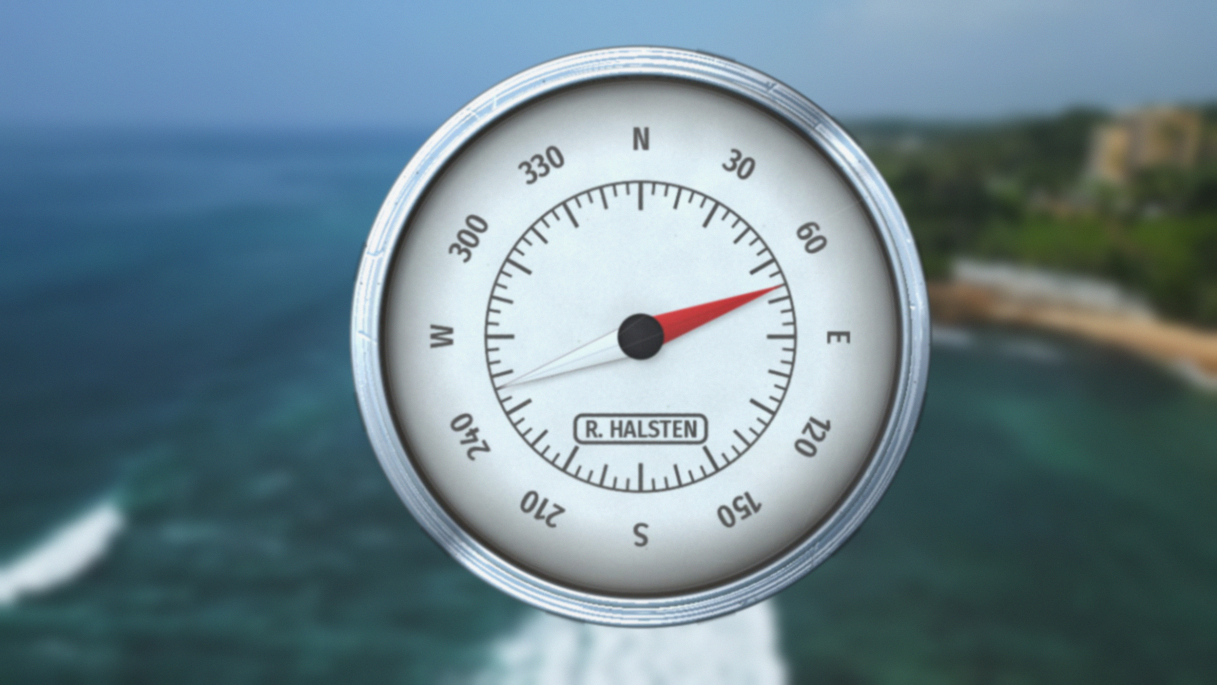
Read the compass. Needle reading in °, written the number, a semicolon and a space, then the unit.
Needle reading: 70; °
